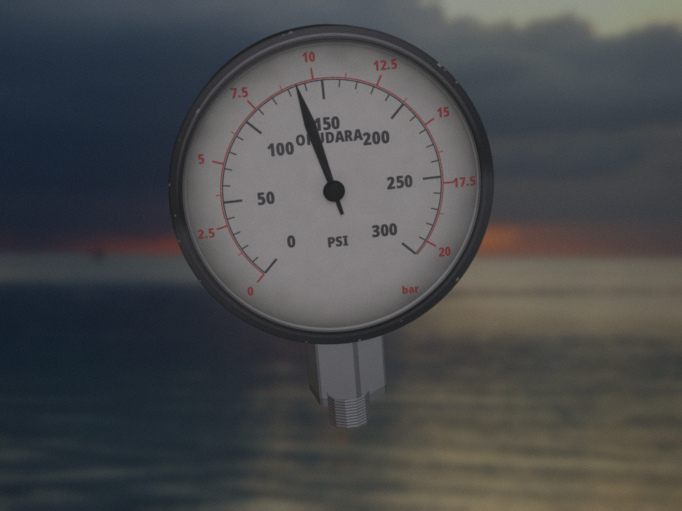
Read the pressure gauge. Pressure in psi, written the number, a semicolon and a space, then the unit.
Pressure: 135; psi
